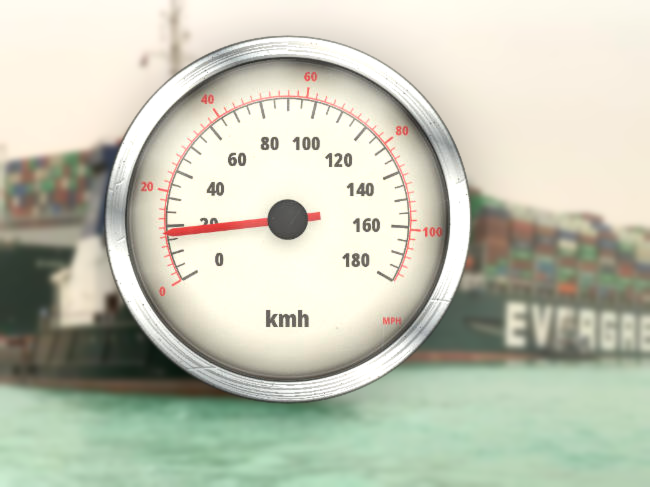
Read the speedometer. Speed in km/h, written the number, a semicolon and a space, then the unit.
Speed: 17.5; km/h
